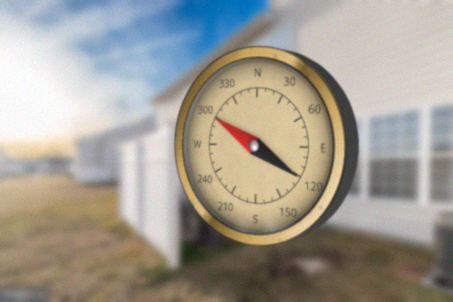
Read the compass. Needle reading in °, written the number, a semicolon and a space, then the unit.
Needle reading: 300; °
